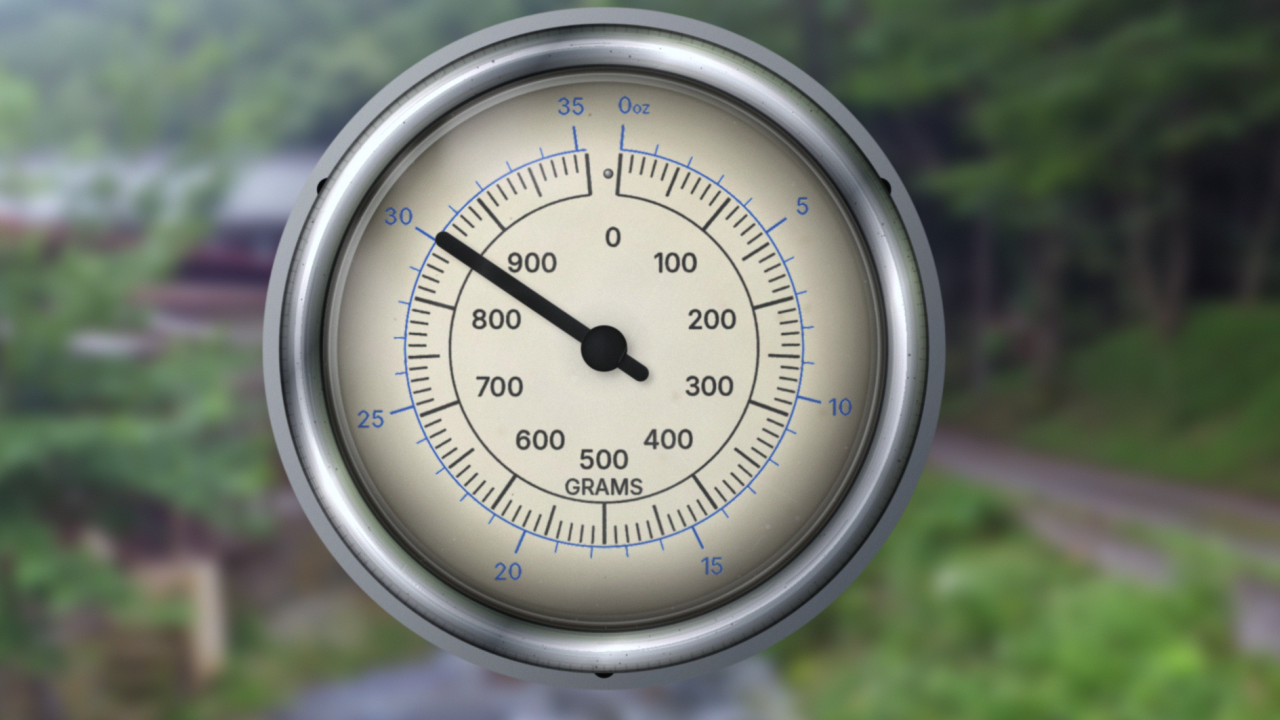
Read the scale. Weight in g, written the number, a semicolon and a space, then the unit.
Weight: 855; g
